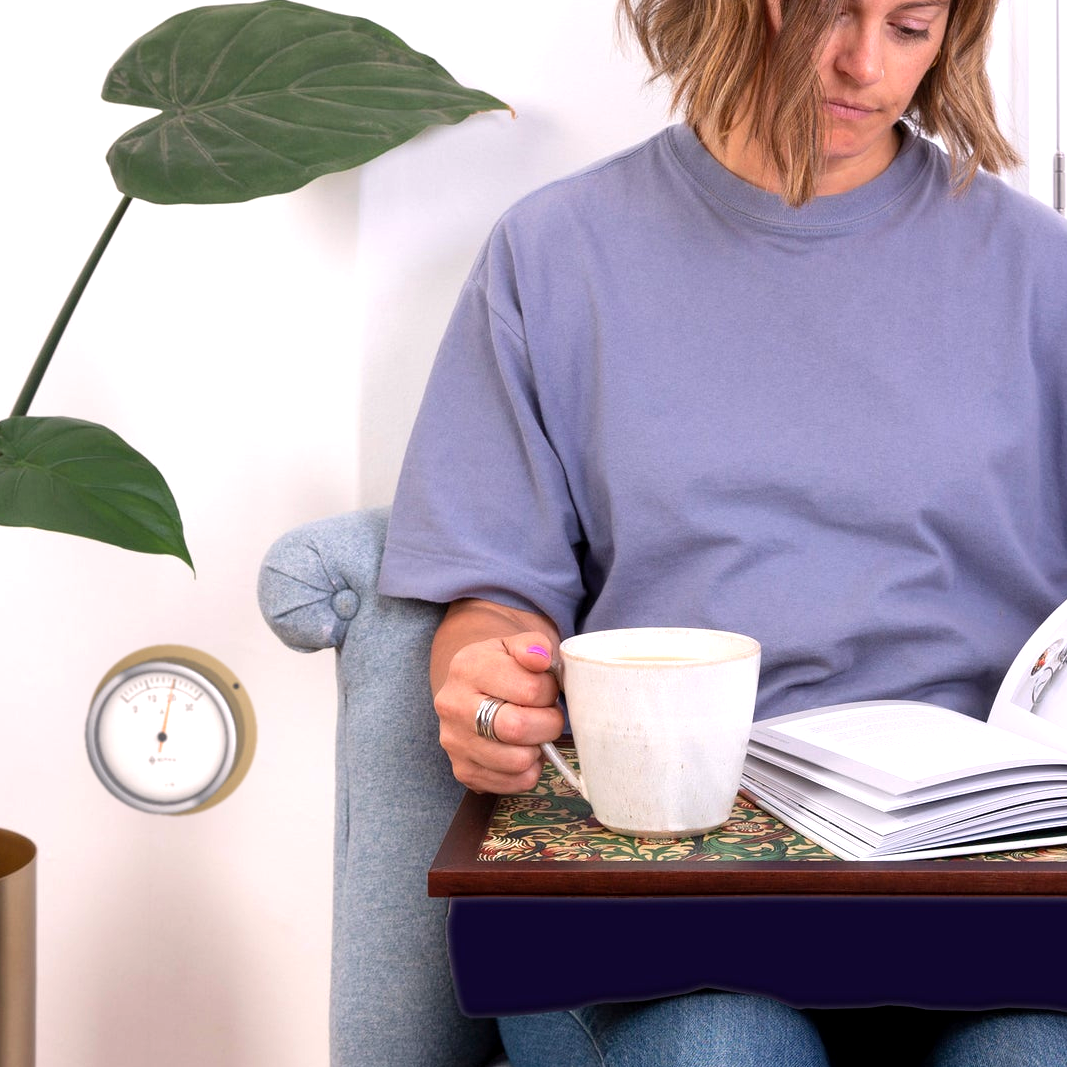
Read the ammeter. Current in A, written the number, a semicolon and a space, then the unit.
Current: 20; A
